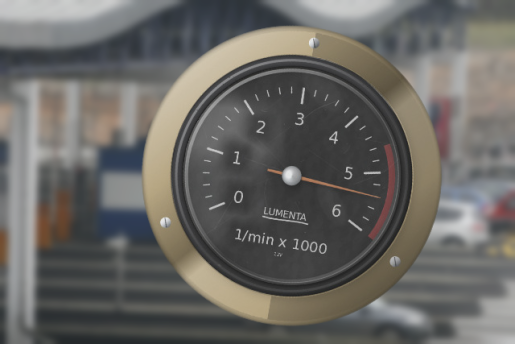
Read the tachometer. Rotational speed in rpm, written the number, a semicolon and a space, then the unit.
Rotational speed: 5400; rpm
